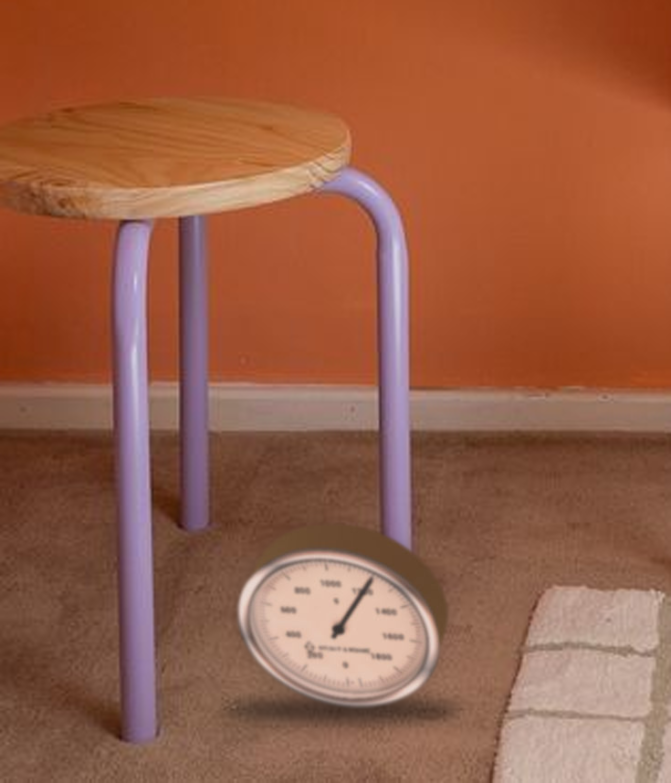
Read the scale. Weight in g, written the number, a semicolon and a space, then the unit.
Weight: 1200; g
